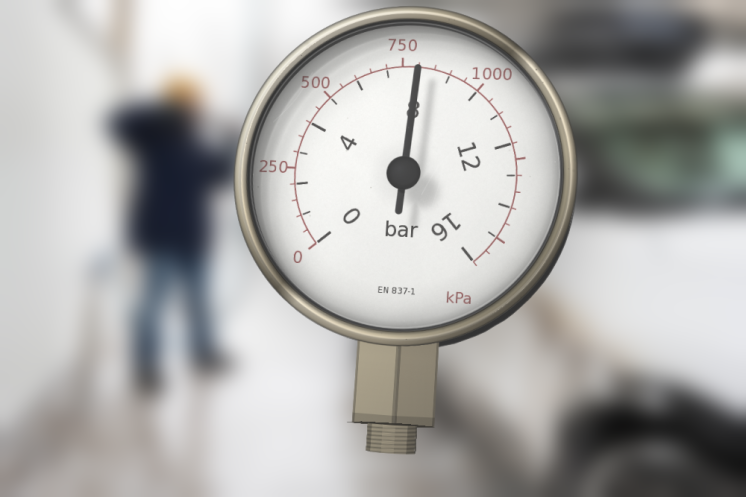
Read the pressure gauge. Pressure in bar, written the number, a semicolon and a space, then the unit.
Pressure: 8; bar
